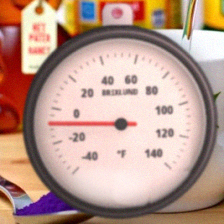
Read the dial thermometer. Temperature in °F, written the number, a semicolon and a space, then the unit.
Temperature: -8; °F
